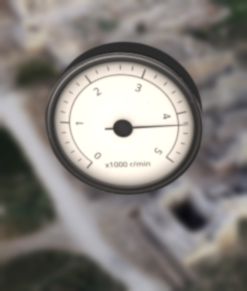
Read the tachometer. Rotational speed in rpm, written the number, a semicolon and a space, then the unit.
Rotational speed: 4200; rpm
